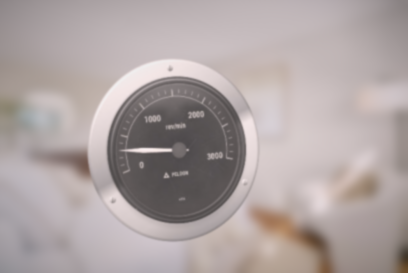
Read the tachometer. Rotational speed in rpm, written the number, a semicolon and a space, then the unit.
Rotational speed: 300; rpm
